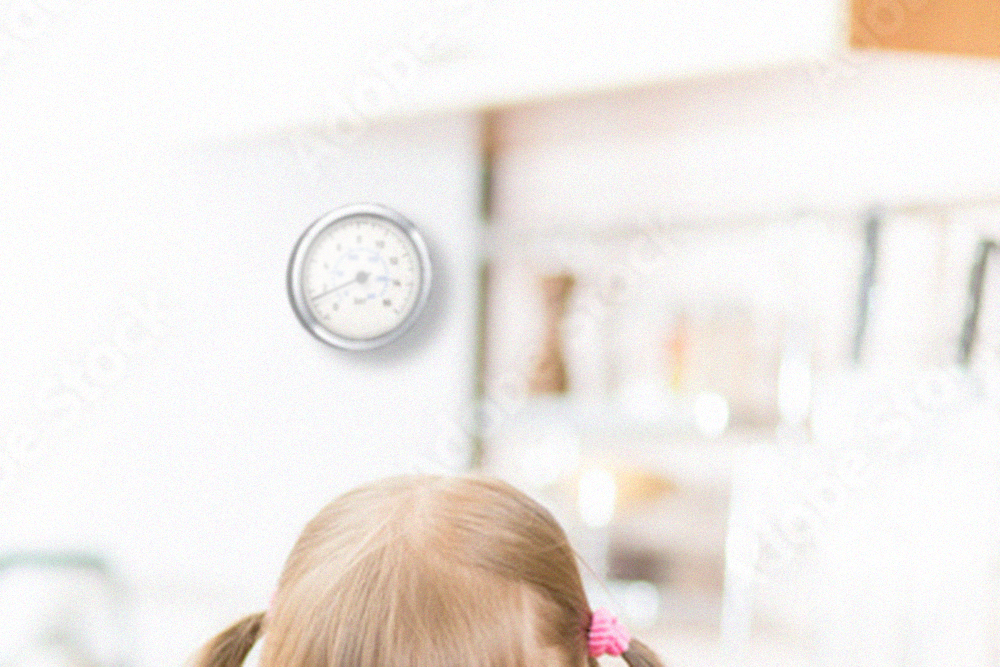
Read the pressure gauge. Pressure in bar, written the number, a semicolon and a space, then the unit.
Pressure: 1.5; bar
